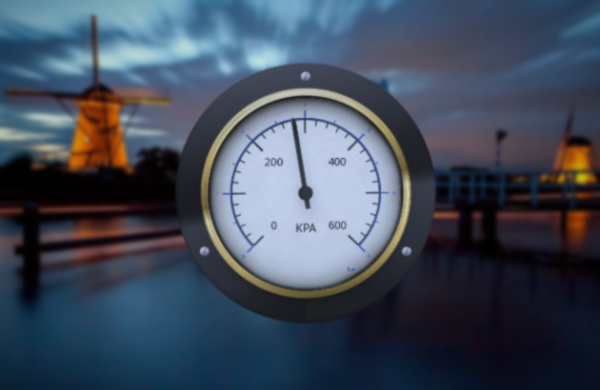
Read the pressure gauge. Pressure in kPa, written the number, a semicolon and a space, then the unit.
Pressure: 280; kPa
